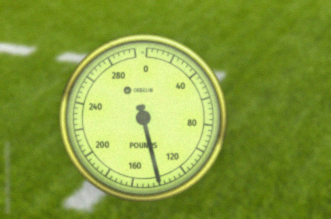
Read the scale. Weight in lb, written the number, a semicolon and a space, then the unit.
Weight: 140; lb
